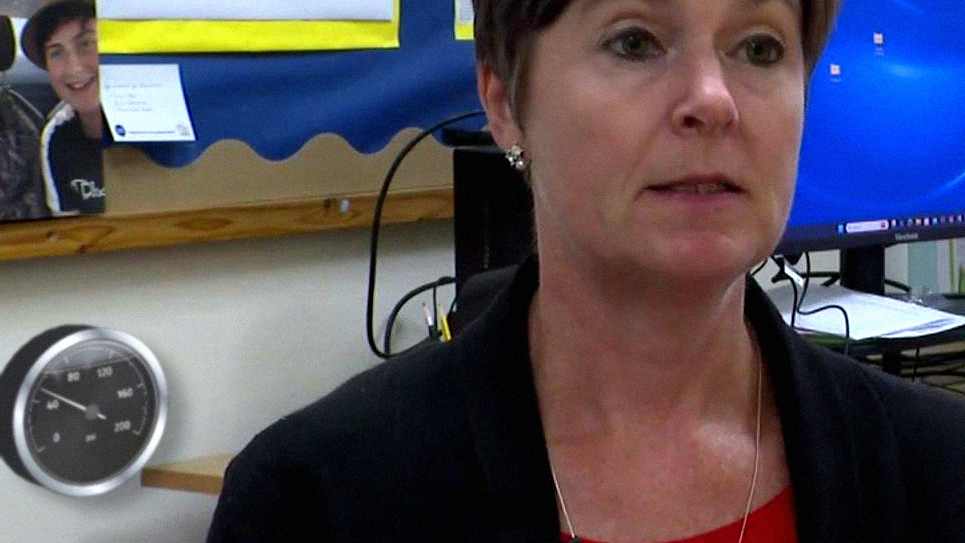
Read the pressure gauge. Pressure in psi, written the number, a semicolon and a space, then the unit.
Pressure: 50; psi
